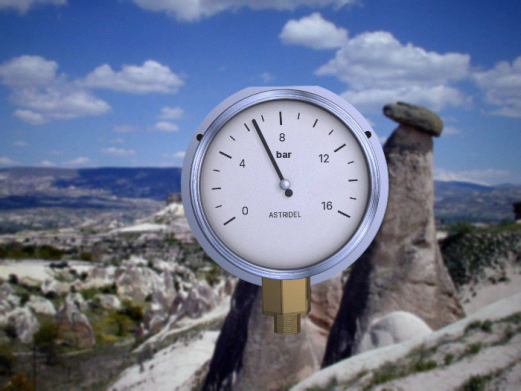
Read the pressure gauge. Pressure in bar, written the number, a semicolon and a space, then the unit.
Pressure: 6.5; bar
